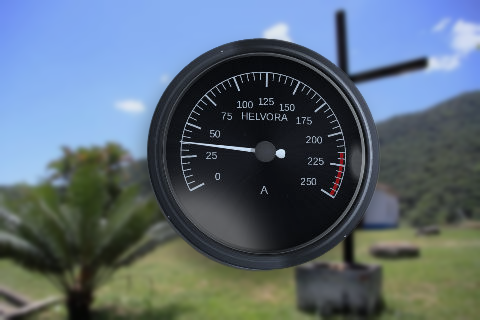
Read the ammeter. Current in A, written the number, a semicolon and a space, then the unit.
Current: 35; A
